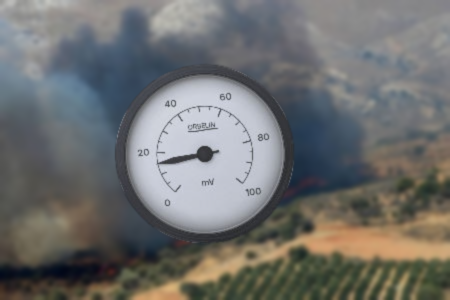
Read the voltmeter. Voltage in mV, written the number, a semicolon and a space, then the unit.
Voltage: 15; mV
